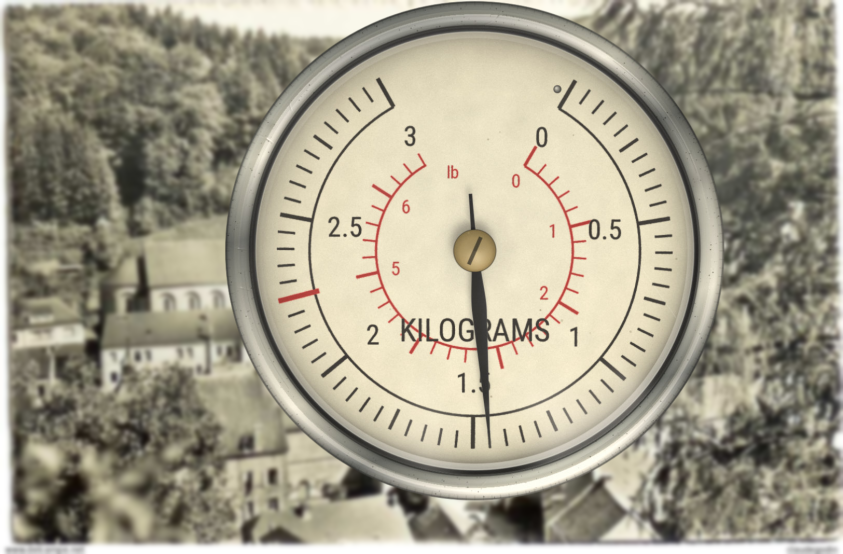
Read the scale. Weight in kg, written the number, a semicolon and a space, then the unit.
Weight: 1.45; kg
